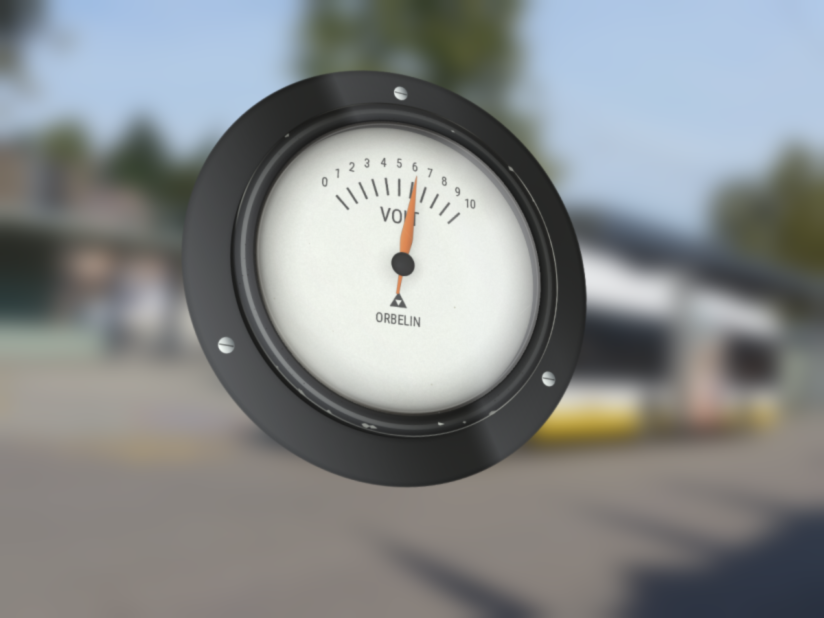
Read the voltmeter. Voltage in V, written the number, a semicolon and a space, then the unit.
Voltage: 6; V
